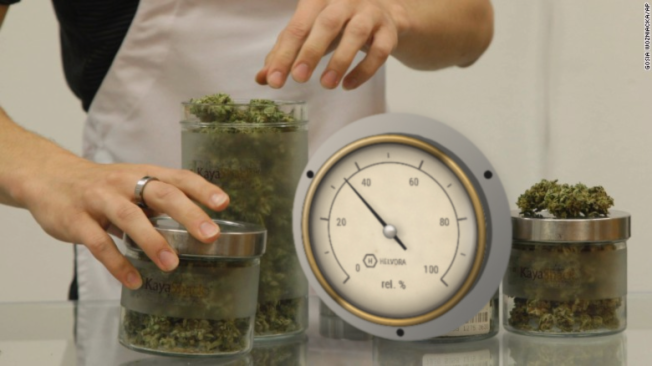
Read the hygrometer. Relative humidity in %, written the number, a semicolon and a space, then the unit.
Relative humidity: 35; %
